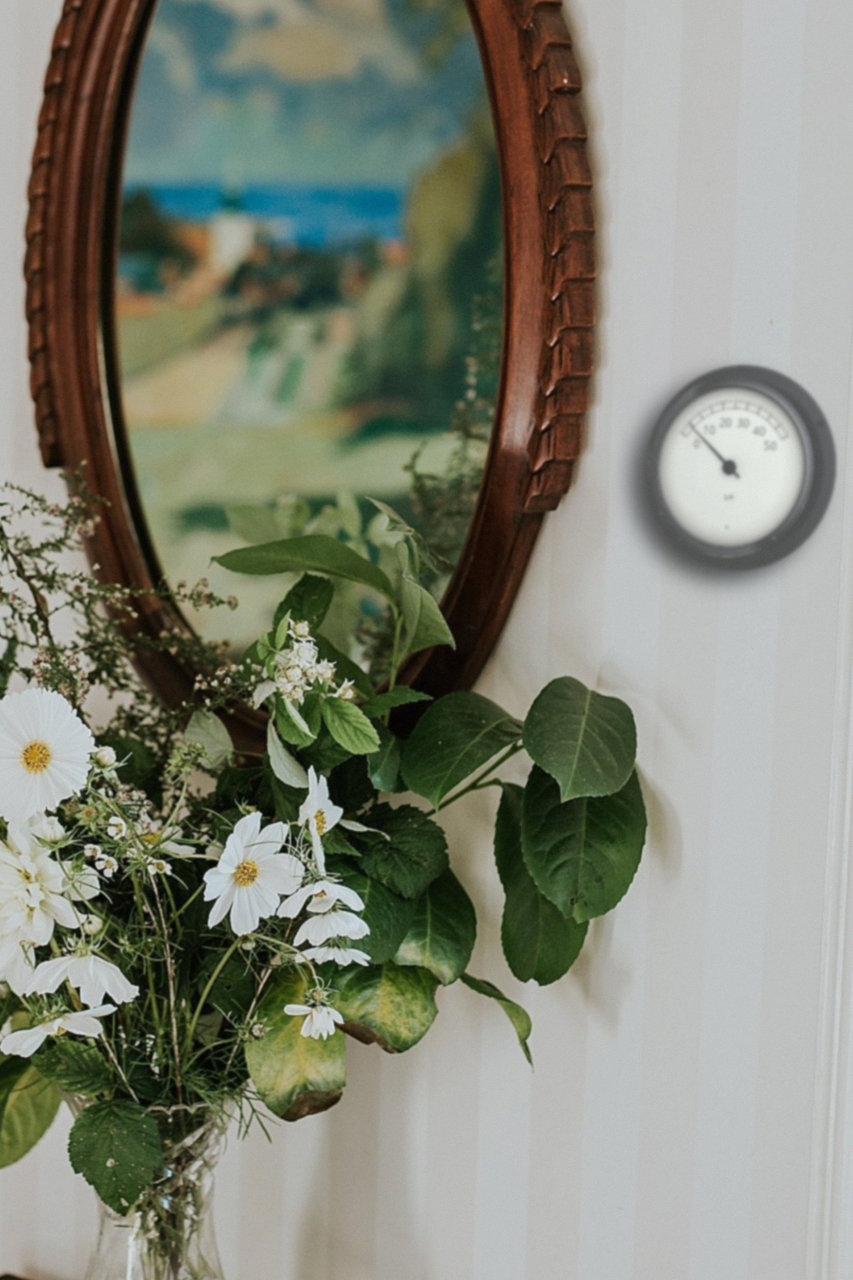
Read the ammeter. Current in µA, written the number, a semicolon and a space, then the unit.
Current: 5; µA
